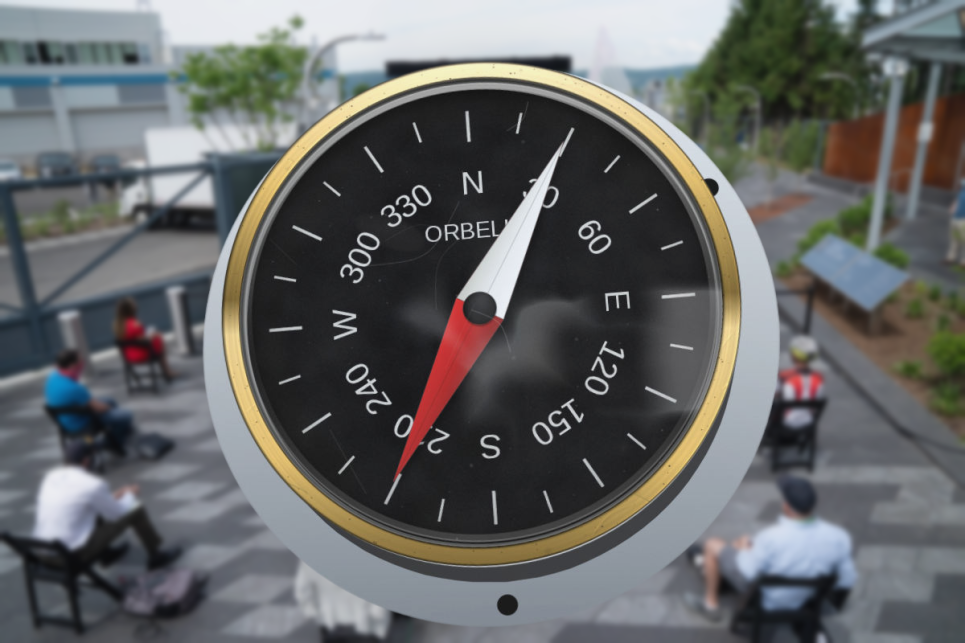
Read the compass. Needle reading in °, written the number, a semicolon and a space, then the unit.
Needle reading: 210; °
